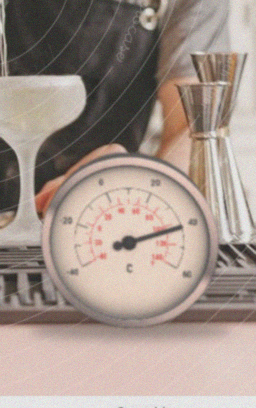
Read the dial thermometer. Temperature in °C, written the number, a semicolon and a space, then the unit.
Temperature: 40; °C
